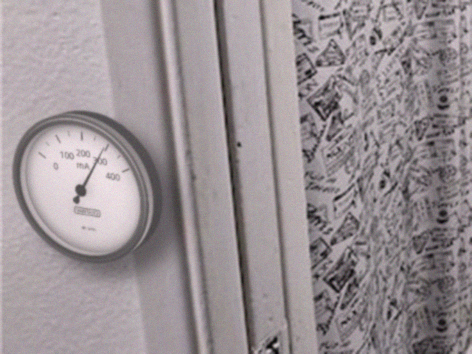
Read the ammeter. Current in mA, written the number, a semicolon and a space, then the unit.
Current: 300; mA
